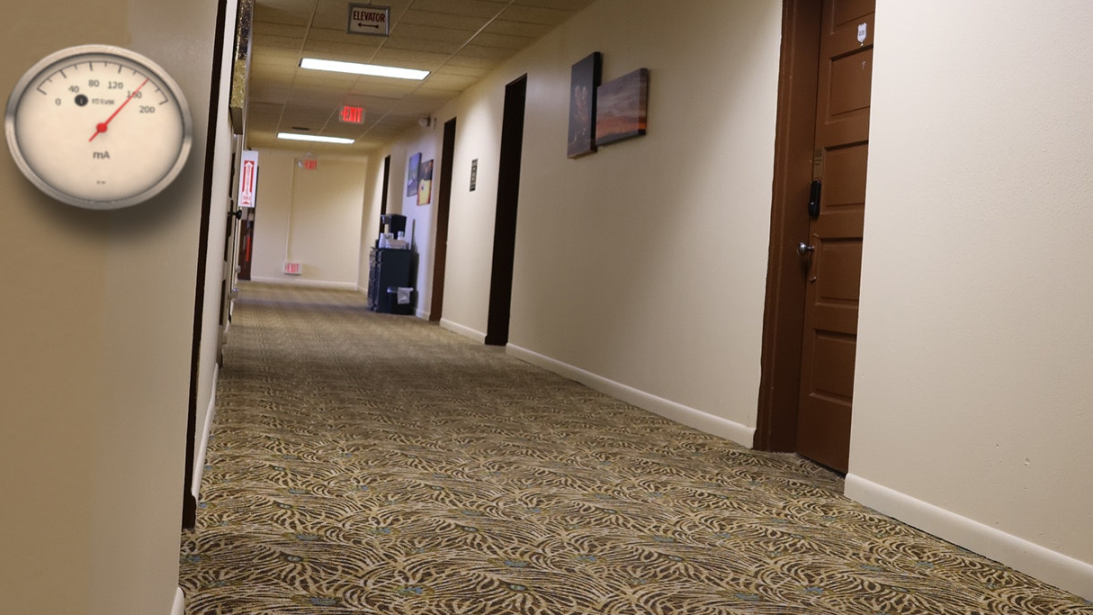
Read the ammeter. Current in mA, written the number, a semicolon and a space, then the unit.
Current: 160; mA
